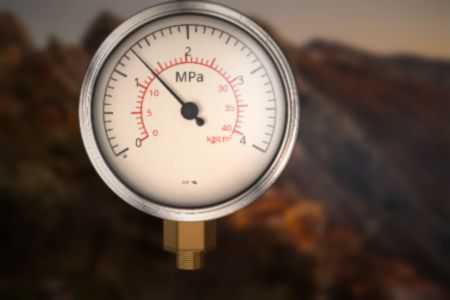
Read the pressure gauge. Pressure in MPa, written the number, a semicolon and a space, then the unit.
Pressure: 1.3; MPa
